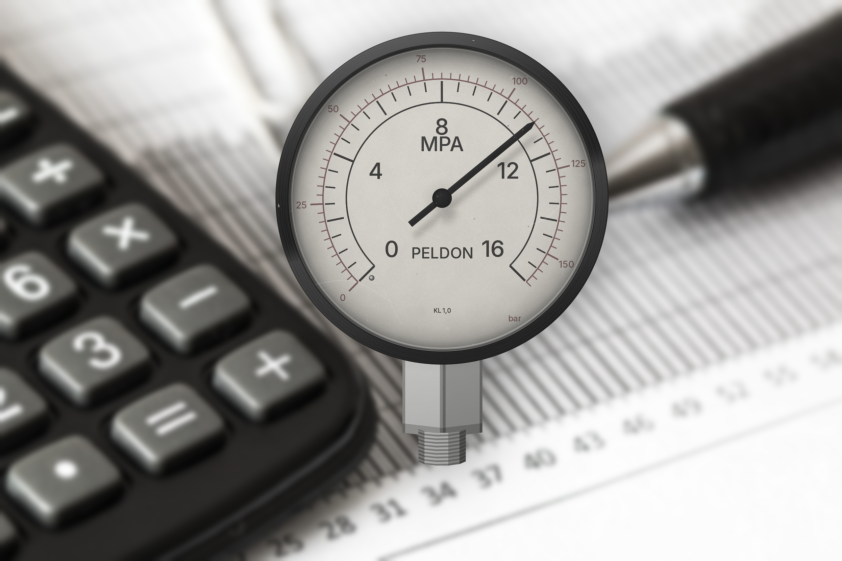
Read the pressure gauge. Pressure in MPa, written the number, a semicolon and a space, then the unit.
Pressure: 11; MPa
